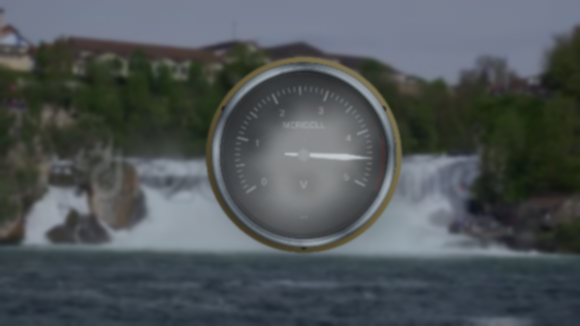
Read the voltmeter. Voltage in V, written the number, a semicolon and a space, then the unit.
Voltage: 4.5; V
